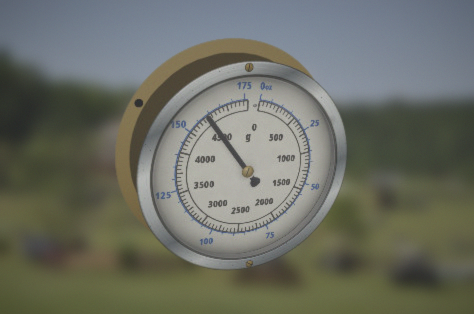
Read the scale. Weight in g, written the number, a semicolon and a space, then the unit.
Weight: 4500; g
